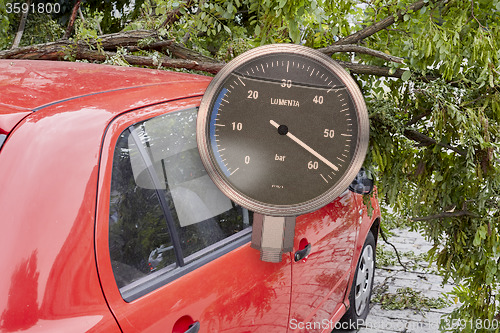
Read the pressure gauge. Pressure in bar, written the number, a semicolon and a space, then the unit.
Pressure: 57; bar
